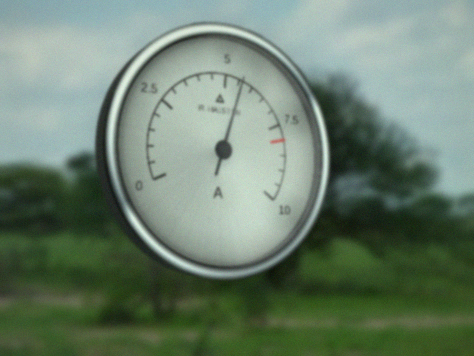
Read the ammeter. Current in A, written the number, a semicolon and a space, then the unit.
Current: 5.5; A
